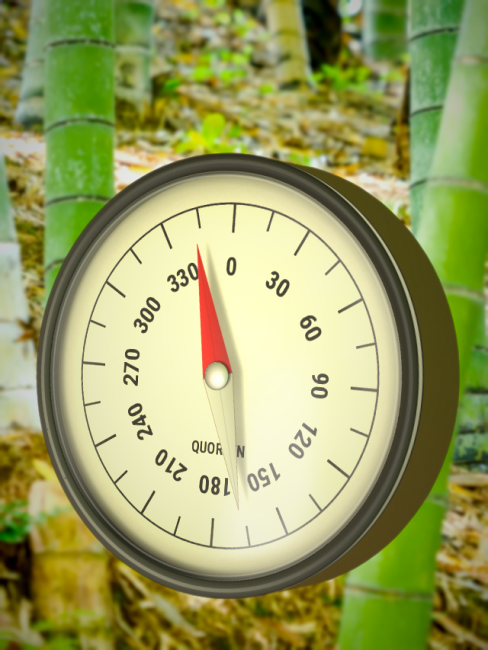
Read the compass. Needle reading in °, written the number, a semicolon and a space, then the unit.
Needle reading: 345; °
